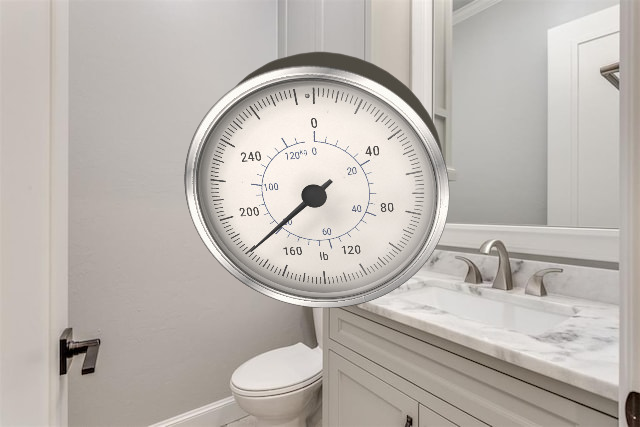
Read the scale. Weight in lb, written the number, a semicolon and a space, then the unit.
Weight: 180; lb
